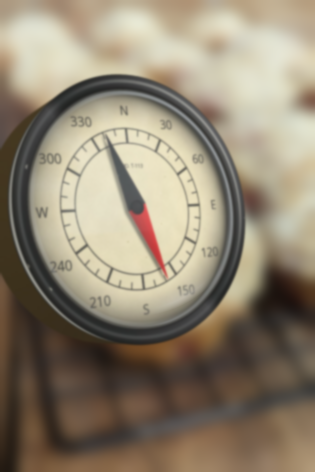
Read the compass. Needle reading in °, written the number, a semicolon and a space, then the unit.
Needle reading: 160; °
